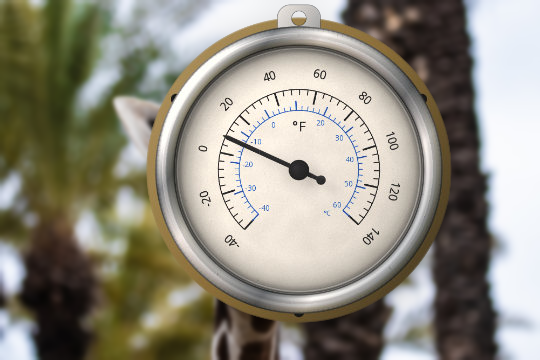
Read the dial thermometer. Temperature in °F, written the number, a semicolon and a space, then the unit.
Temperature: 8; °F
